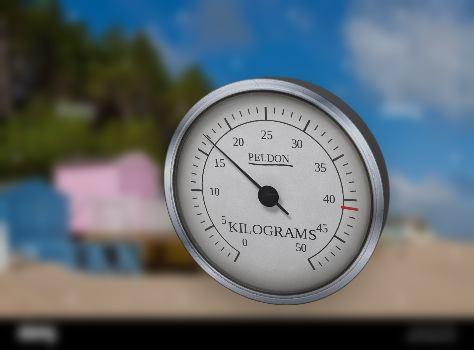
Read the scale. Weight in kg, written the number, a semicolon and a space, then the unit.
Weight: 17; kg
